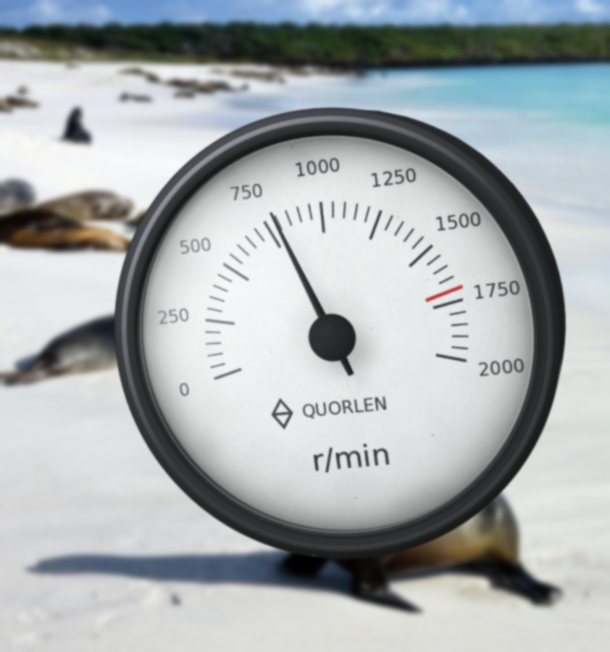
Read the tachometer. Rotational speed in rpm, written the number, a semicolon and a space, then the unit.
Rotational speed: 800; rpm
